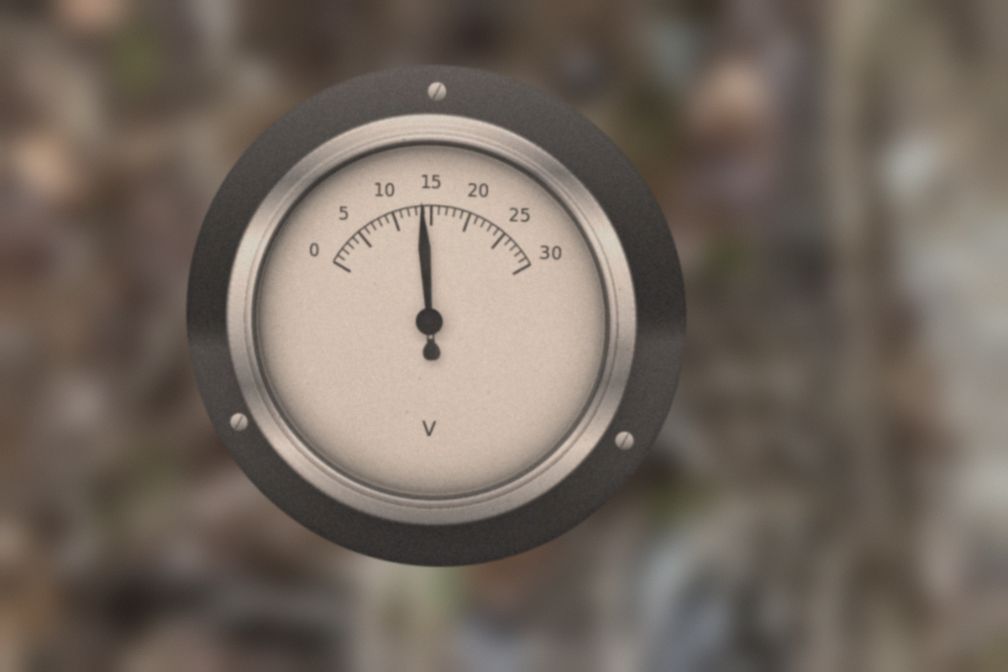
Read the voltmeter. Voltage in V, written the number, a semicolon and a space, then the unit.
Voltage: 14; V
